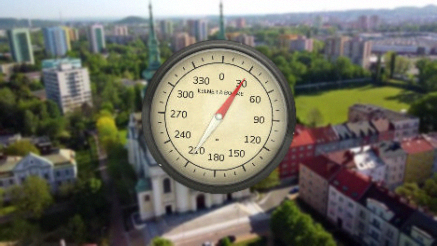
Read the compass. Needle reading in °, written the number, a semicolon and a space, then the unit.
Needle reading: 30; °
